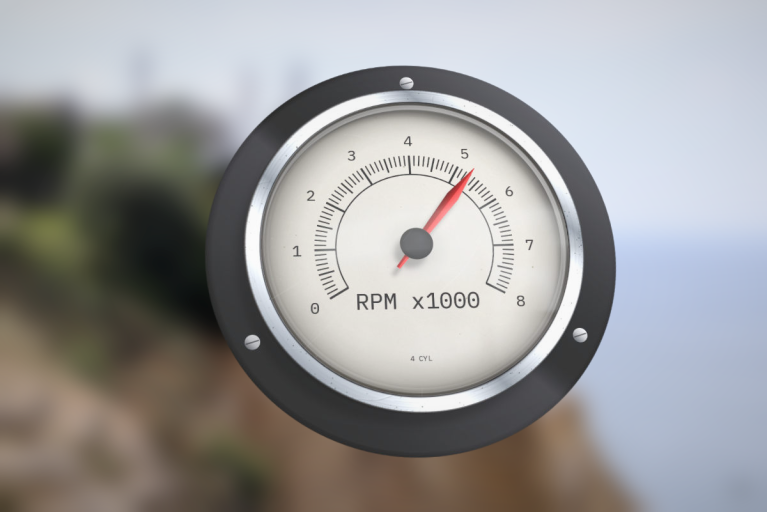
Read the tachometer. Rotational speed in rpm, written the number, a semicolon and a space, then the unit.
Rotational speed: 5300; rpm
